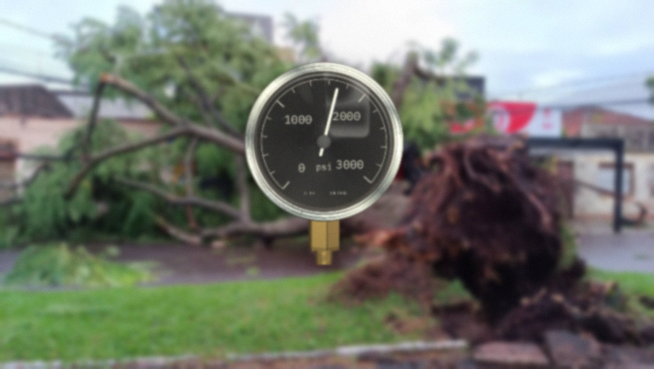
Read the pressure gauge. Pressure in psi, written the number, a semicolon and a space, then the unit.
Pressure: 1700; psi
